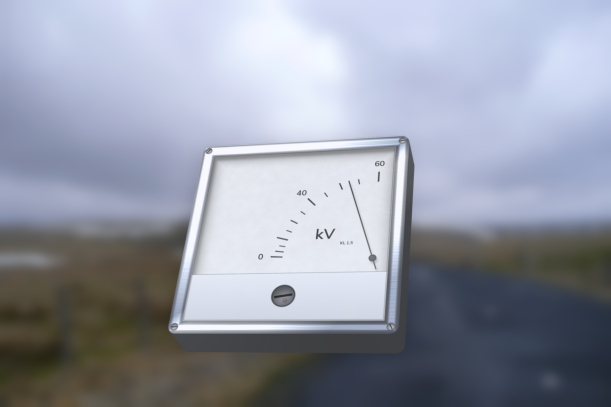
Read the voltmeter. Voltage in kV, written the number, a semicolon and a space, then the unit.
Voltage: 52.5; kV
